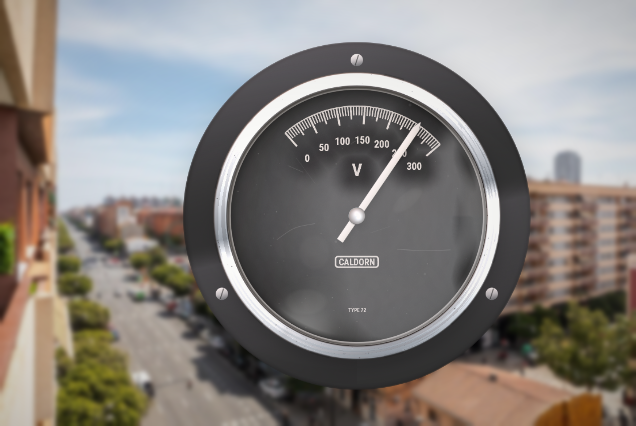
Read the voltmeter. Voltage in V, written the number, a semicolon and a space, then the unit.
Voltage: 250; V
